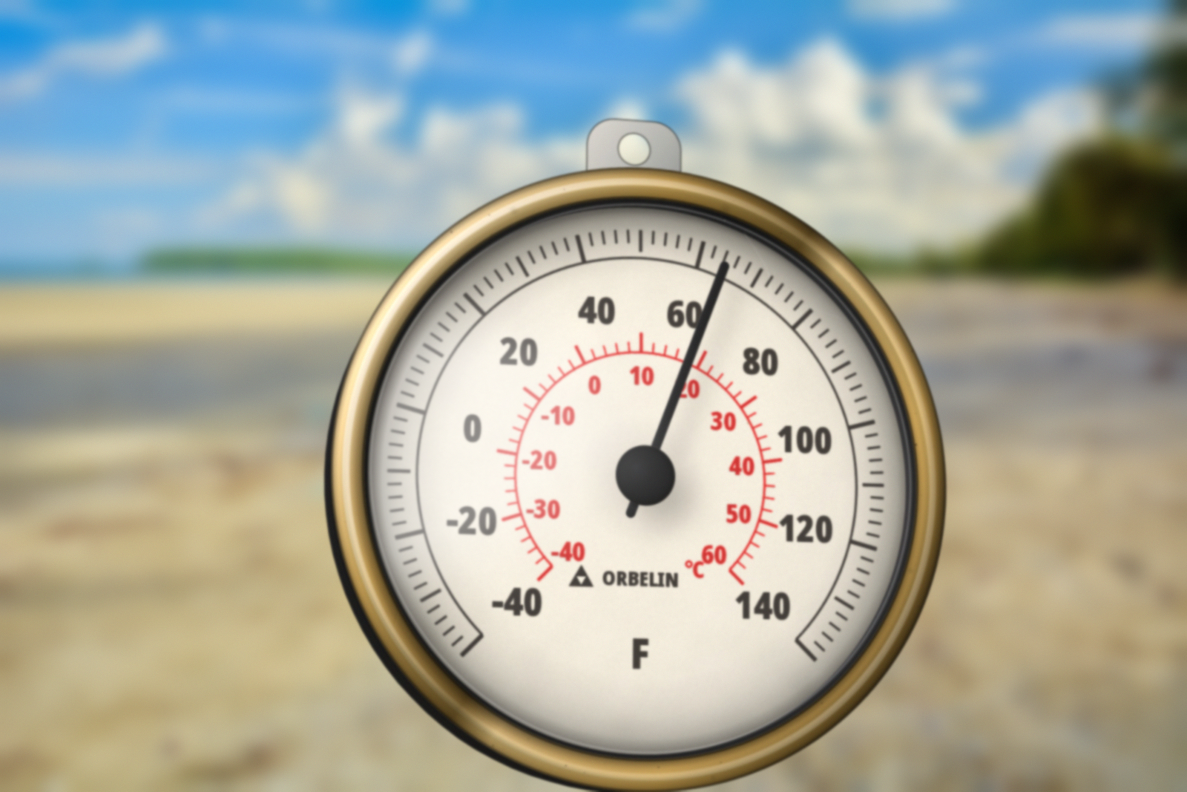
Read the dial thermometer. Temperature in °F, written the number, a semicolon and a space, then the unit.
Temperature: 64; °F
